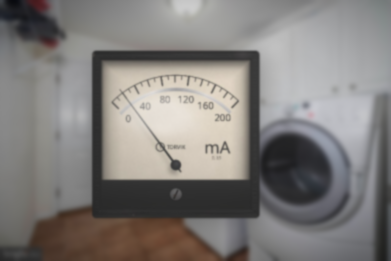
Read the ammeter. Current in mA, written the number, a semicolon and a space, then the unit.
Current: 20; mA
